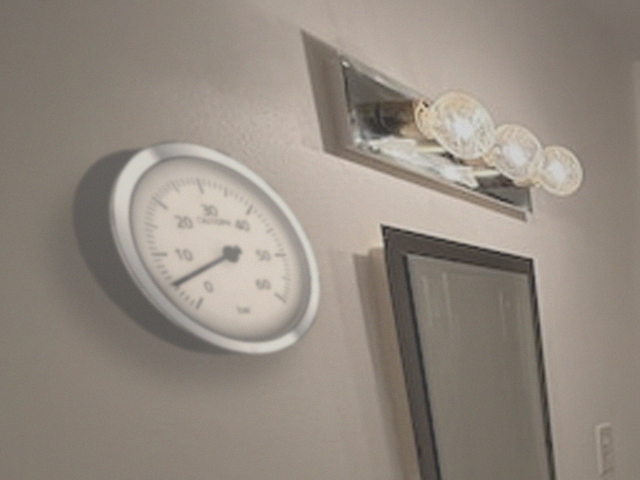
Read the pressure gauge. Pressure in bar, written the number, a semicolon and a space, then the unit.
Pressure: 5; bar
